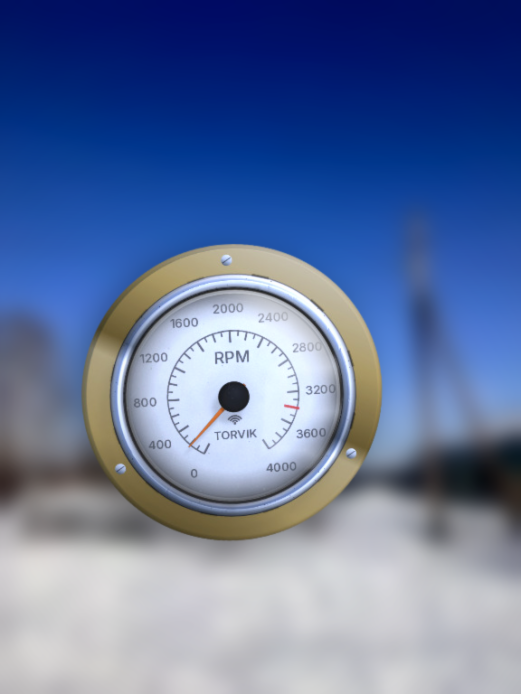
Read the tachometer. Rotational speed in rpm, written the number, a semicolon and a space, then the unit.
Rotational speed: 200; rpm
